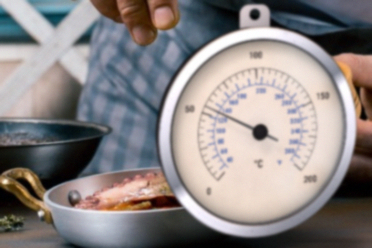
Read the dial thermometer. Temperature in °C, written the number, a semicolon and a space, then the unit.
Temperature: 55; °C
